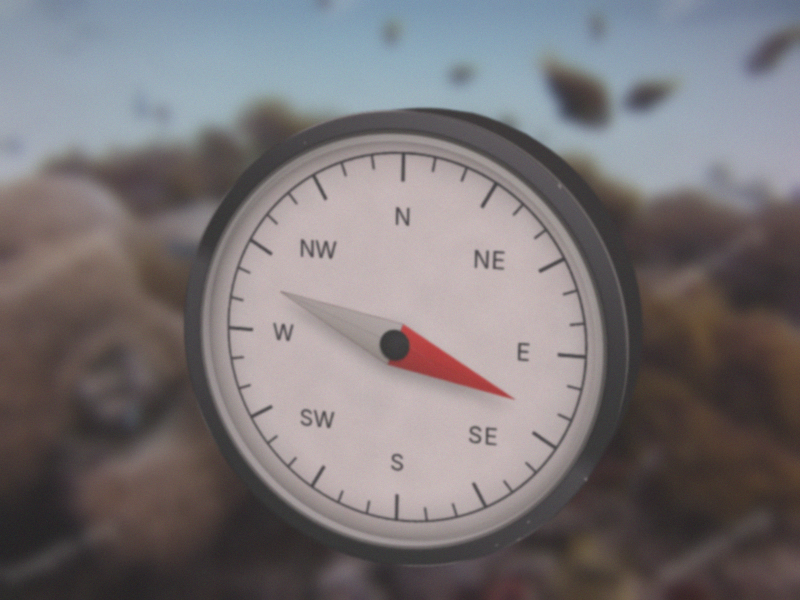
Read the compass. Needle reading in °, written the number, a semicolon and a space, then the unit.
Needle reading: 110; °
